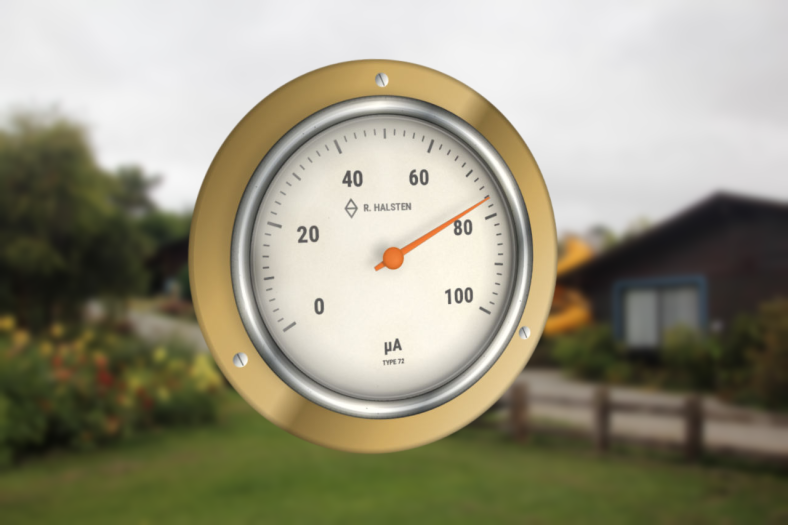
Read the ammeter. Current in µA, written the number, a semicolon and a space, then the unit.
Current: 76; µA
